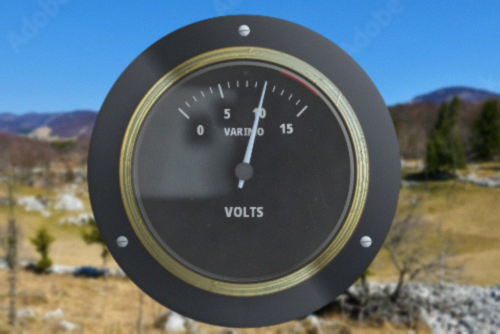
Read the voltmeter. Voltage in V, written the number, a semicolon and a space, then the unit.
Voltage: 10; V
